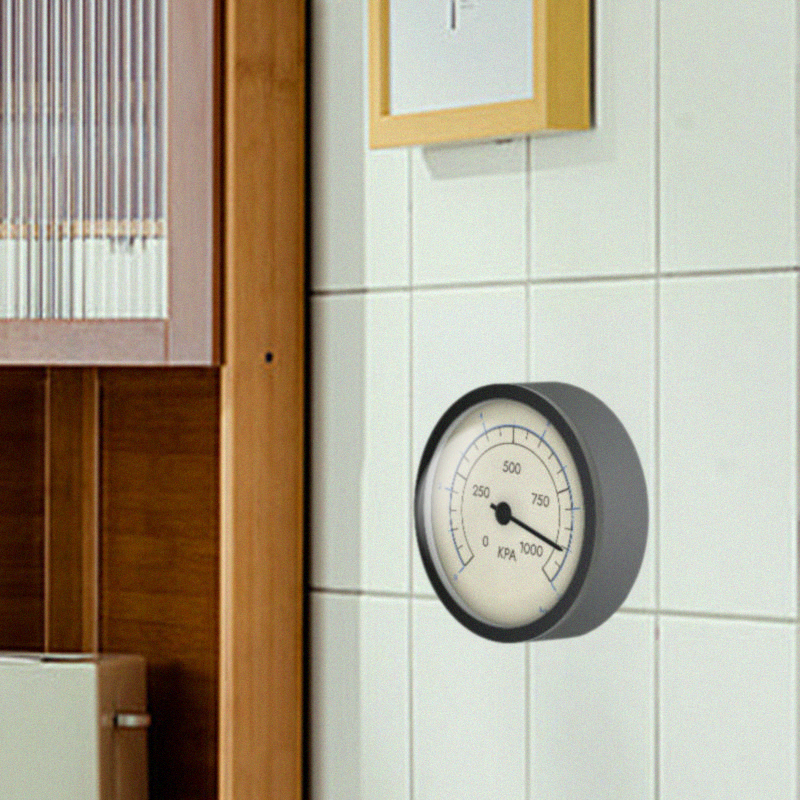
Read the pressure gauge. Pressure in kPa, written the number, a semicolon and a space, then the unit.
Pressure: 900; kPa
